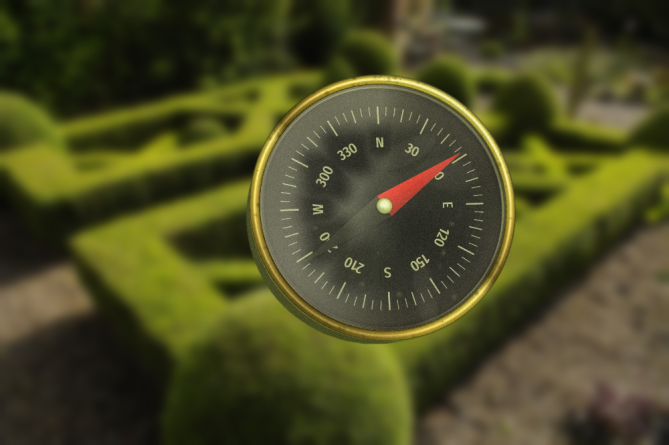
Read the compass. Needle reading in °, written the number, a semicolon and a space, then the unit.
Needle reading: 57.5; °
